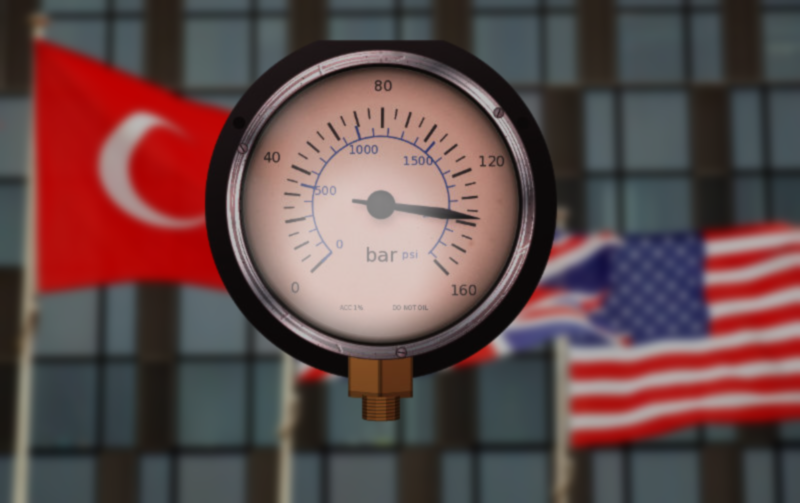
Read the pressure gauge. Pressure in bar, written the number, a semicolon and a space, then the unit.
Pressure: 137.5; bar
